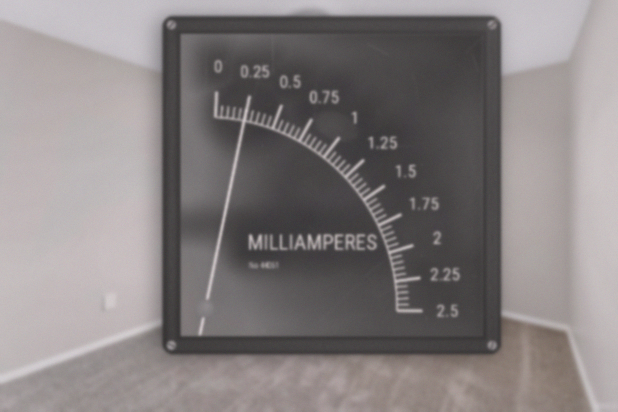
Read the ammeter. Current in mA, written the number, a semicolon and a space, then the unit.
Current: 0.25; mA
